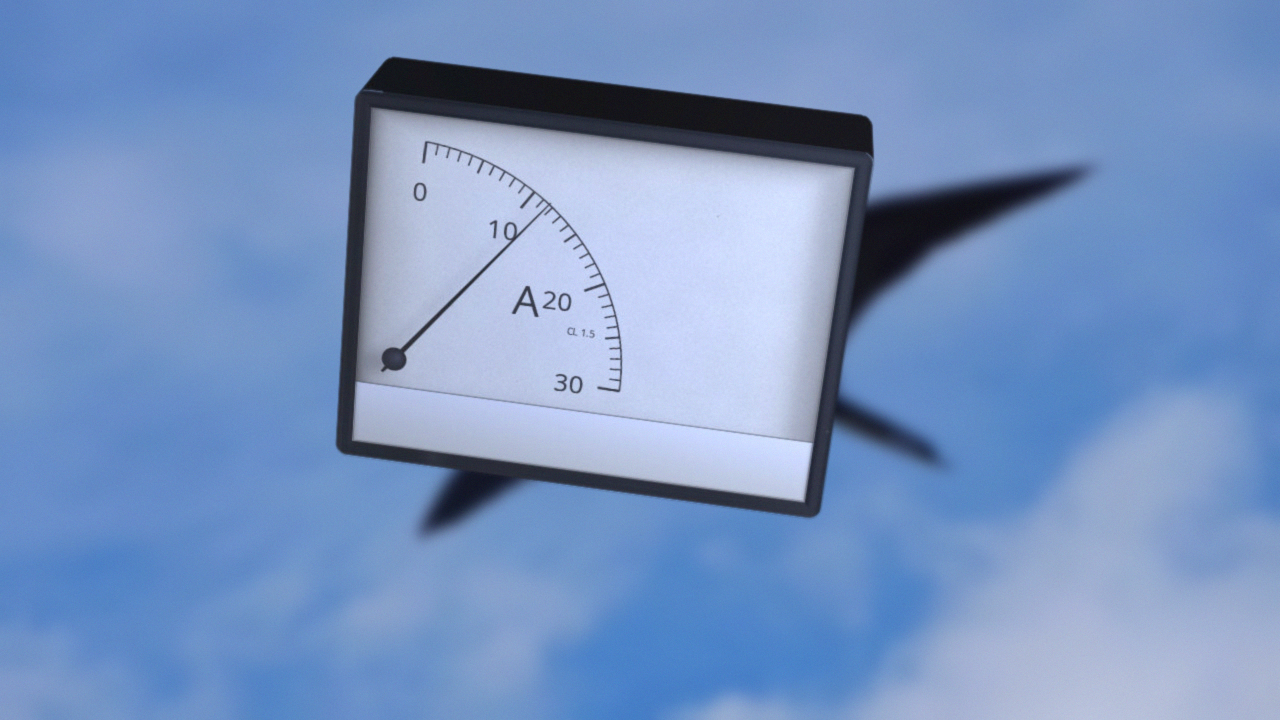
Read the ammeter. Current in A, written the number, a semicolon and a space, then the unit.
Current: 11.5; A
